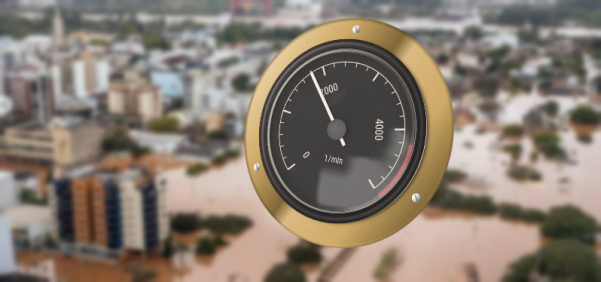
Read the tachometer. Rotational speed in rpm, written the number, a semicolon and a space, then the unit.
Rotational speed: 1800; rpm
